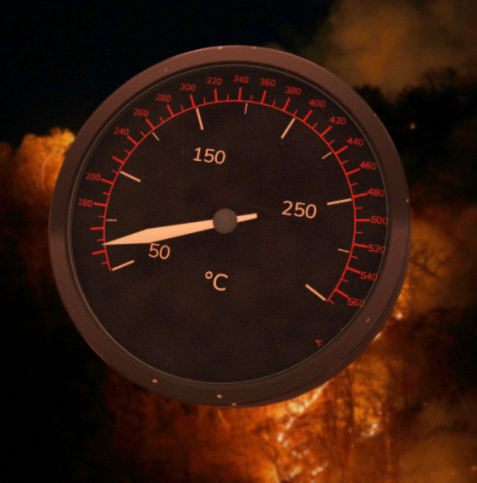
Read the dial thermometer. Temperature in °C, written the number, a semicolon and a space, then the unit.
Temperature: 62.5; °C
